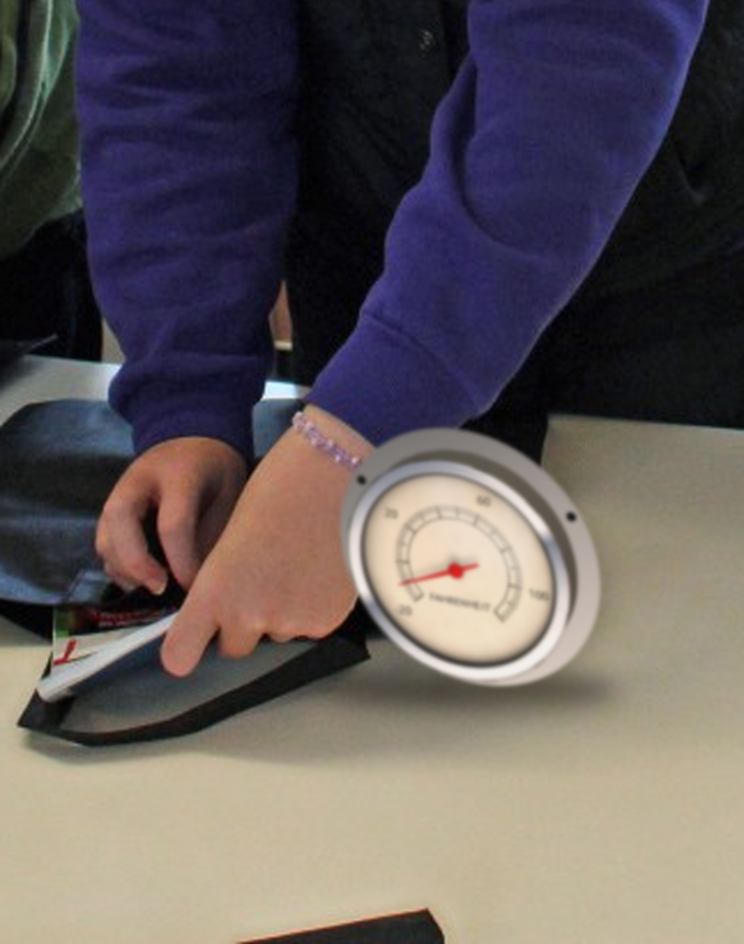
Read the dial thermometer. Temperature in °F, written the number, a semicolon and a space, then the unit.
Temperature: -10; °F
